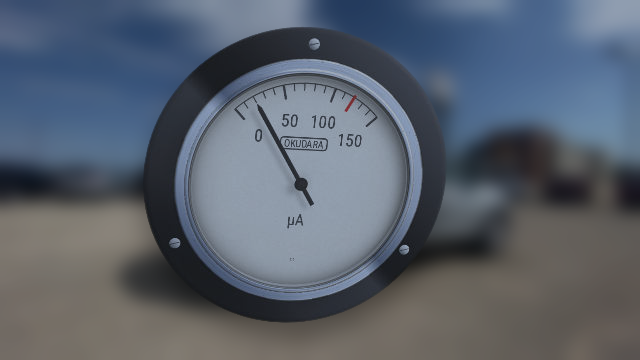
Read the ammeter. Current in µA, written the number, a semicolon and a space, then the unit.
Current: 20; µA
